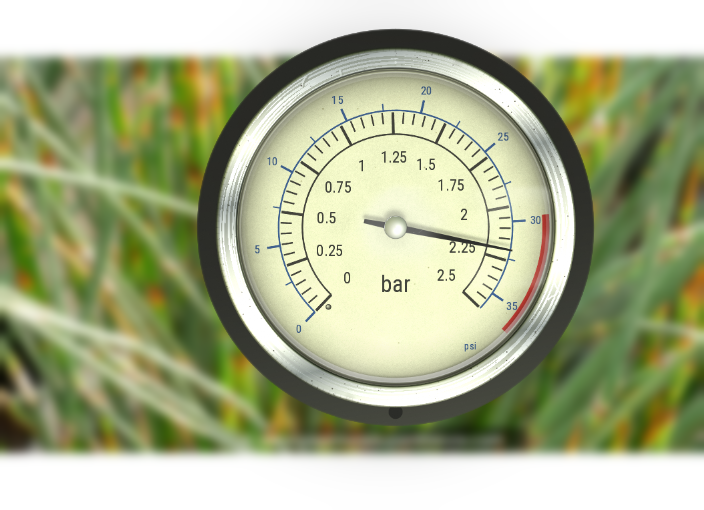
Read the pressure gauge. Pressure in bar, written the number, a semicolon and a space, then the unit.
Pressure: 2.2; bar
